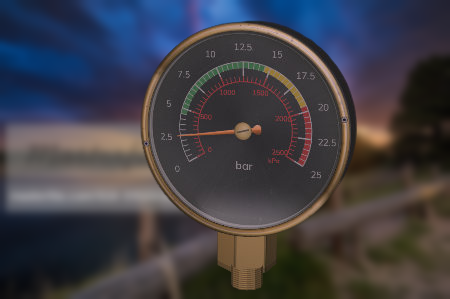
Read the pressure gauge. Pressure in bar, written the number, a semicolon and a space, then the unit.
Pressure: 2.5; bar
